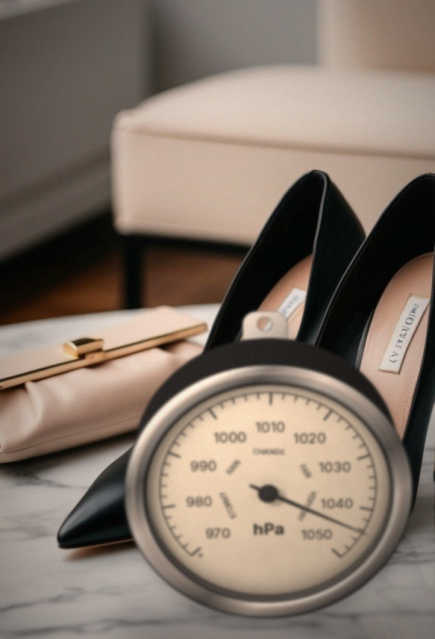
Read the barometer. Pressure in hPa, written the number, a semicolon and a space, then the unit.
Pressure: 1044; hPa
